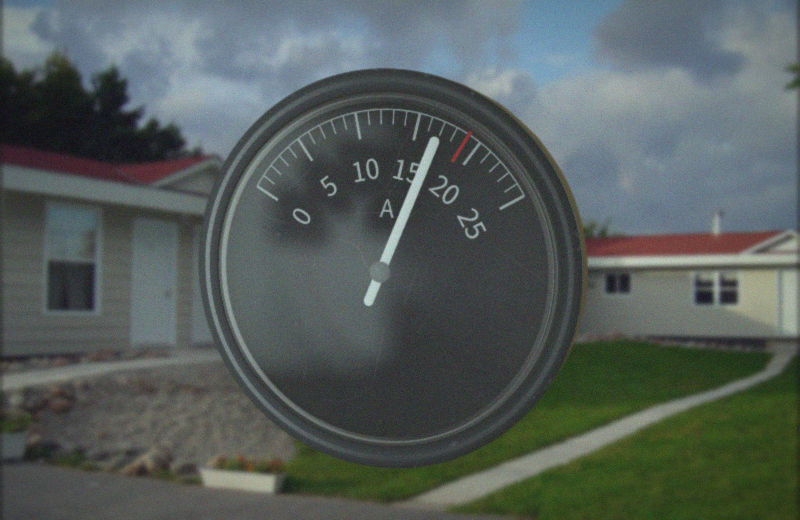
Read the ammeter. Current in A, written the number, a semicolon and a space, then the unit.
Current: 17; A
